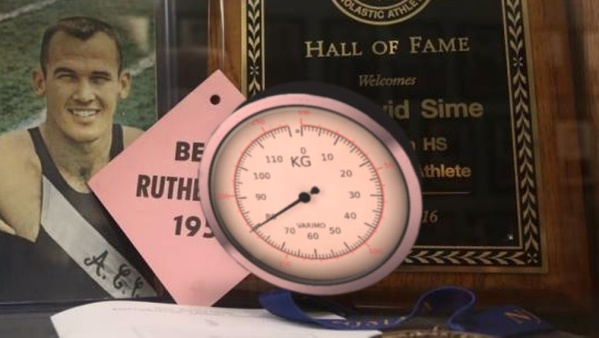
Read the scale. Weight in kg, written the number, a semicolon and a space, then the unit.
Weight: 80; kg
